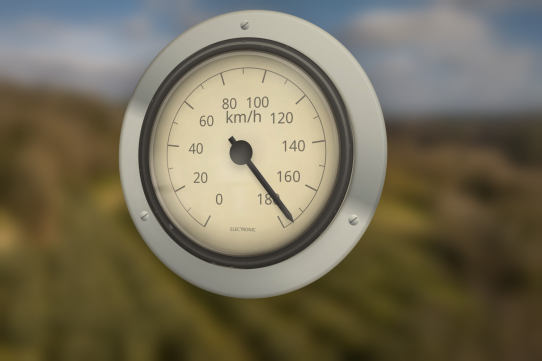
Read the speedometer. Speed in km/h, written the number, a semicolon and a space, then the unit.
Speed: 175; km/h
